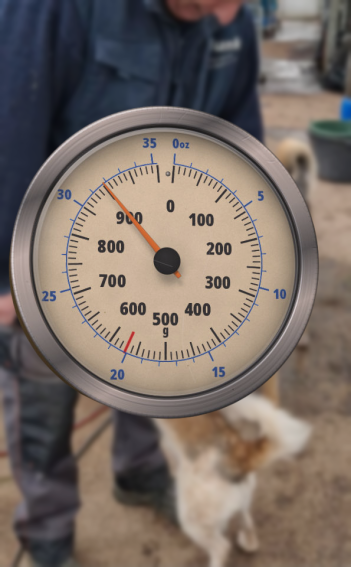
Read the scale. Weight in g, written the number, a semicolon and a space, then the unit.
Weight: 900; g
